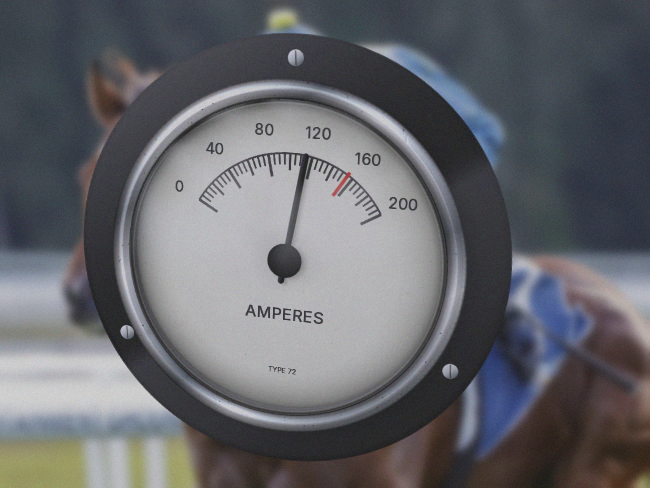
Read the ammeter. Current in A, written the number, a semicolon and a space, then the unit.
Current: 115; A
